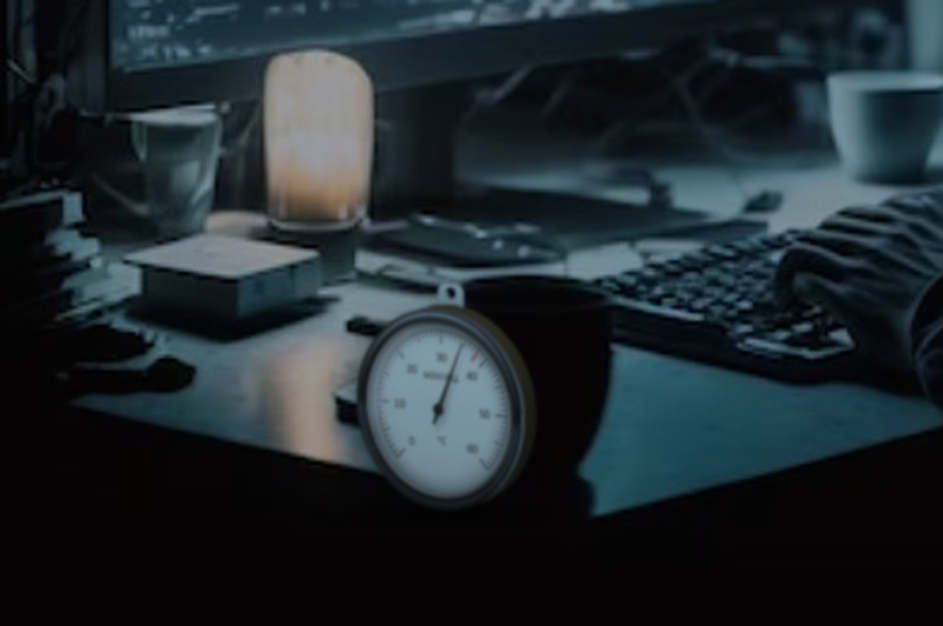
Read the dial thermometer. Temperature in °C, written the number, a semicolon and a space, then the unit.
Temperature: 35; °C
